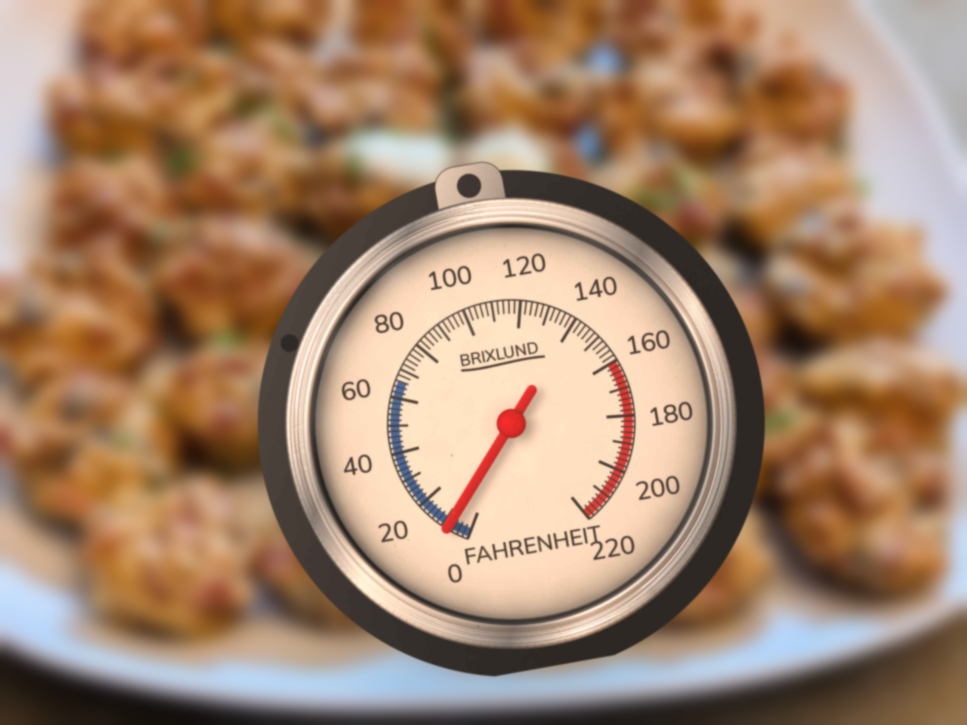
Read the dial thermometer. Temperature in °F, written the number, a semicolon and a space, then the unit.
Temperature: 8; °F
